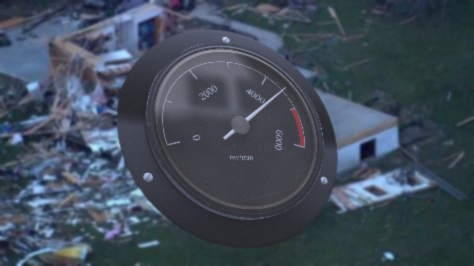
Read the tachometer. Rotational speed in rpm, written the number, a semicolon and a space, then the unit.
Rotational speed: 4500; rpm
